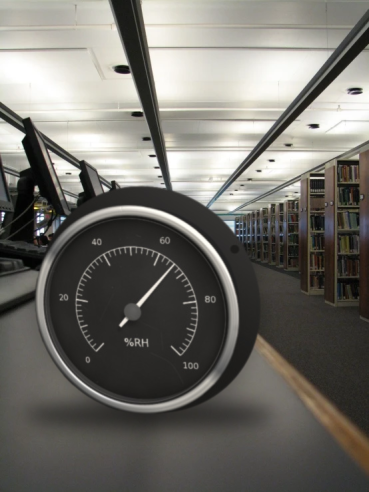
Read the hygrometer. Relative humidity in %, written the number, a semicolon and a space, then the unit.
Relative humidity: 66; %
